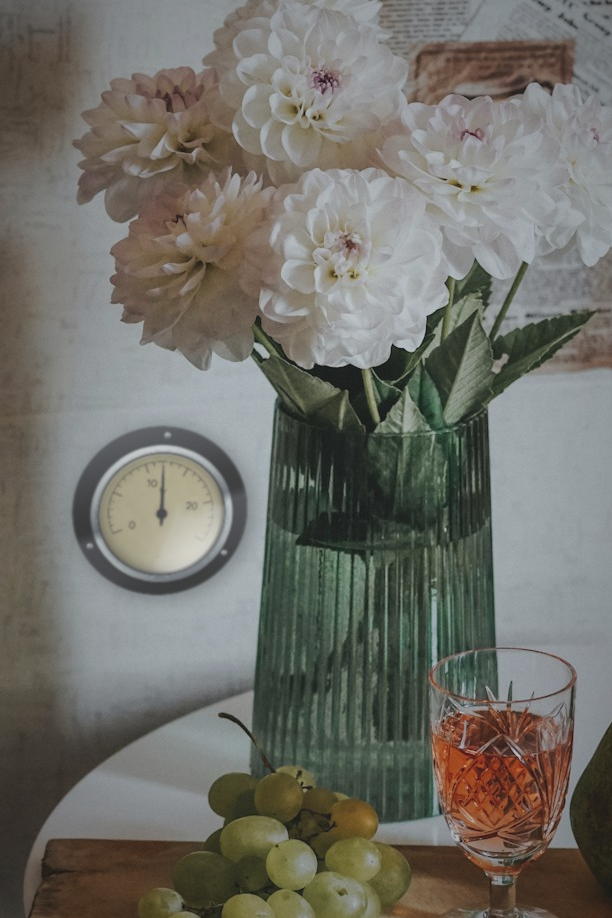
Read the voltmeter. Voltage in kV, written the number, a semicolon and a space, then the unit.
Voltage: 12; kV
